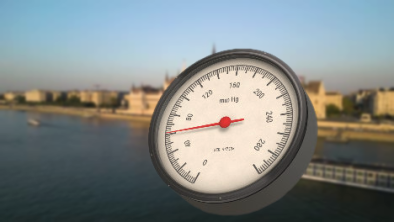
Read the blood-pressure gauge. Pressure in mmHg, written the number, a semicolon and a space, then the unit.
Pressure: 60; mmHg
